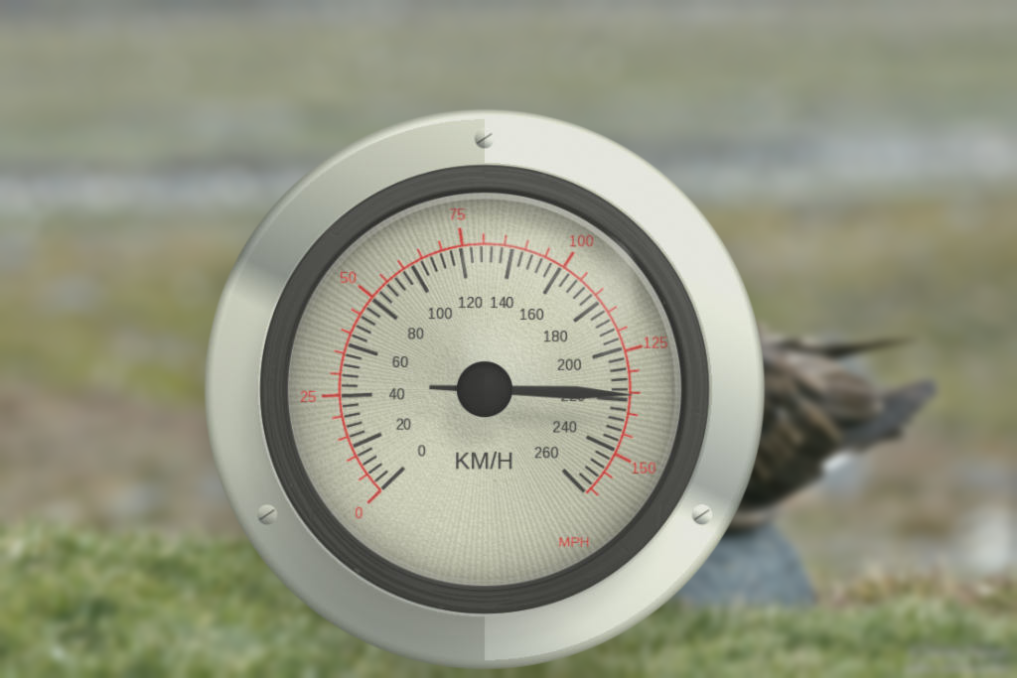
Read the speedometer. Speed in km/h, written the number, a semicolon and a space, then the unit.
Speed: 218; km/h
